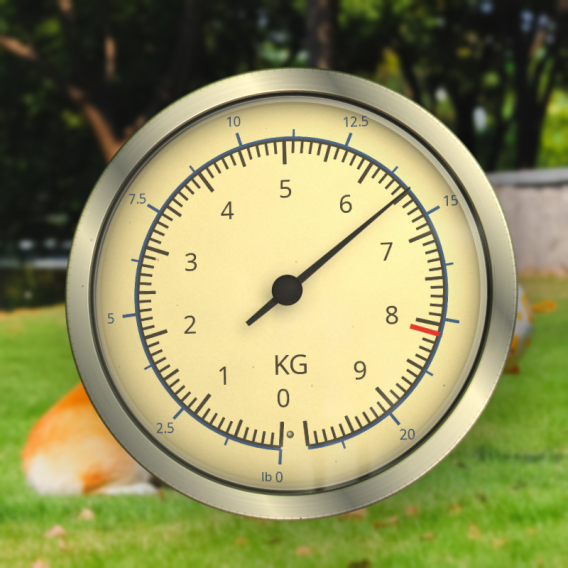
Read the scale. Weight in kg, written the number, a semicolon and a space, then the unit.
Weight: 6.5; kg
